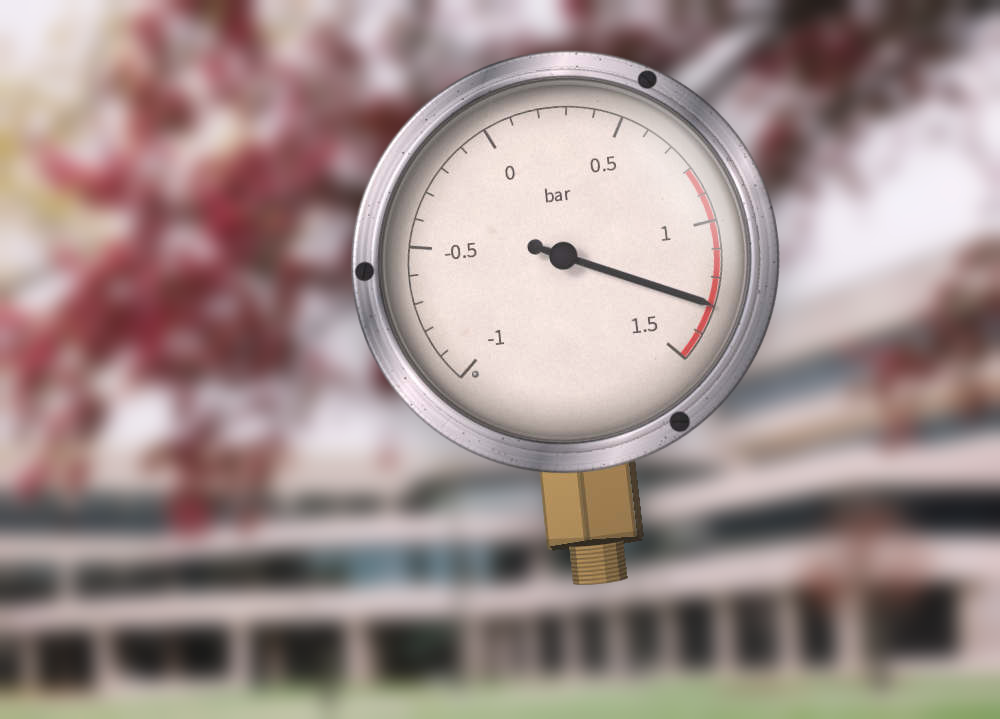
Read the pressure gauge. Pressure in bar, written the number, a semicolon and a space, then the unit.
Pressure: 1.3; bar
